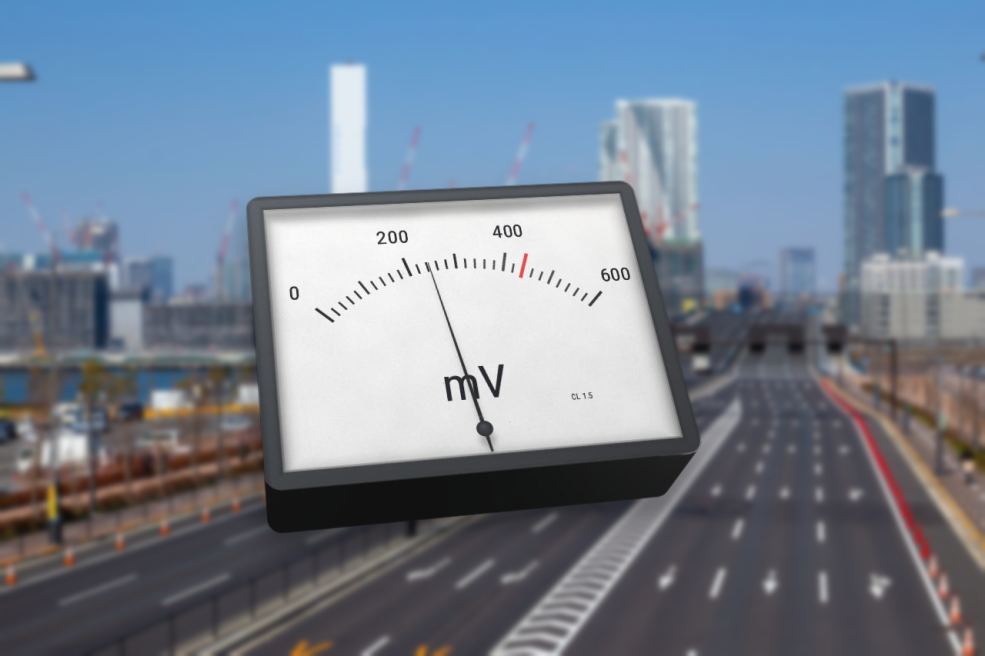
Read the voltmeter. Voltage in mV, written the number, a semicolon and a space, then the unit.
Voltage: 240; mV
